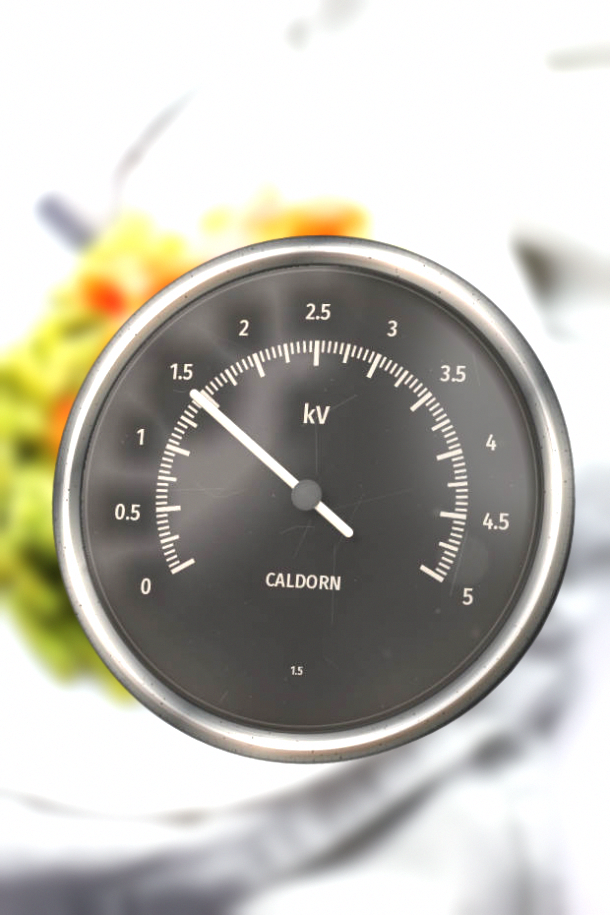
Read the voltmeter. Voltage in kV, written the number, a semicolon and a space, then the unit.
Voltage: 1.45; kV
